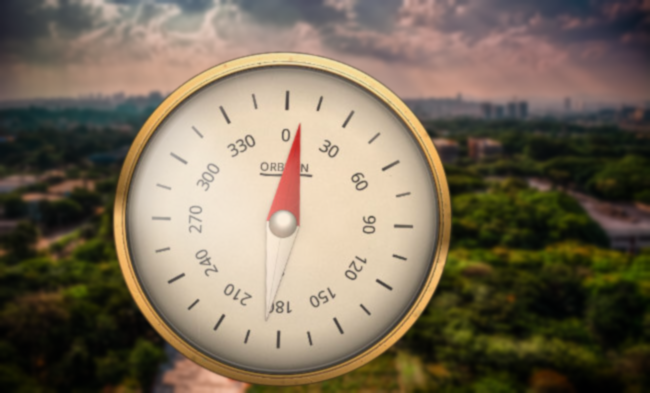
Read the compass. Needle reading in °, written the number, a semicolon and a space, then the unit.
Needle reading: 7.5; °
